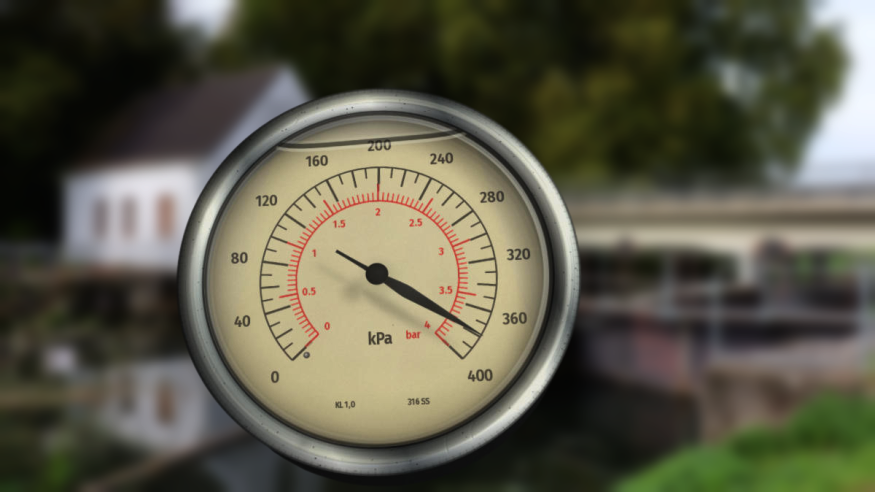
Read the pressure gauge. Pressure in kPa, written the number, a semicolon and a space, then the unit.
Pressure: 380; kPa
